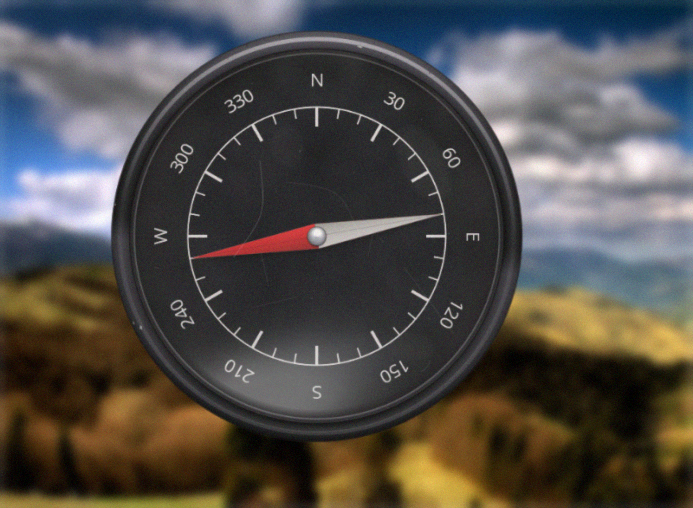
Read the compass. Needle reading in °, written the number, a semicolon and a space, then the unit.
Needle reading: 260; °
